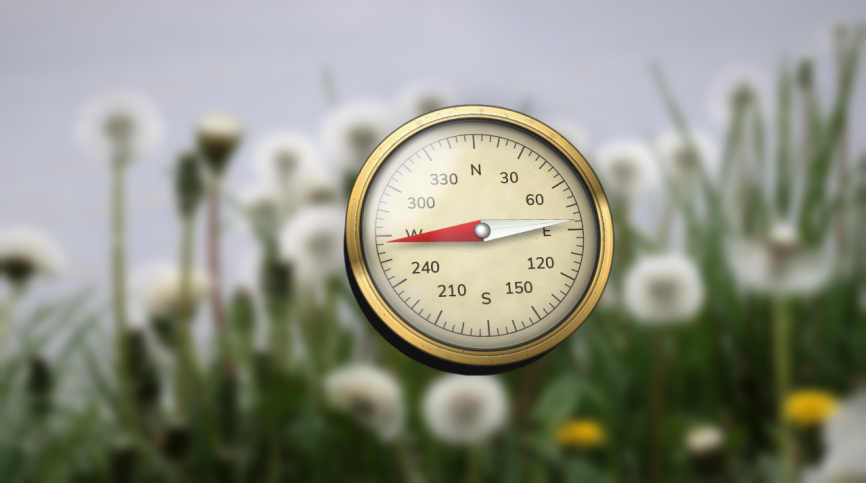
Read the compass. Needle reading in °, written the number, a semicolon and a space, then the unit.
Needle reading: 265; °
